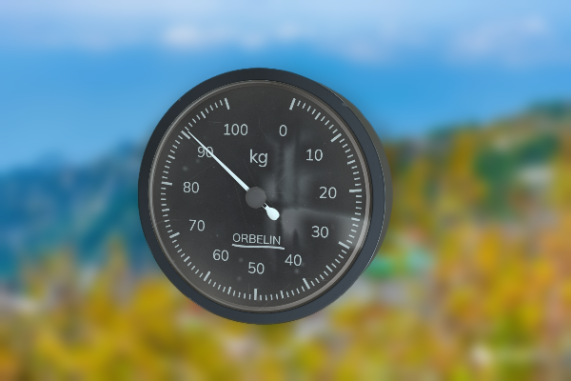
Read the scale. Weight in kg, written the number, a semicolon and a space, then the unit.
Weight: 91; kg
